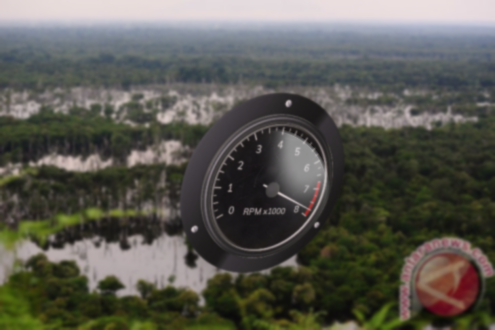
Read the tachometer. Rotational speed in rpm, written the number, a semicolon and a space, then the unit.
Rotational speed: 7750; rpm
